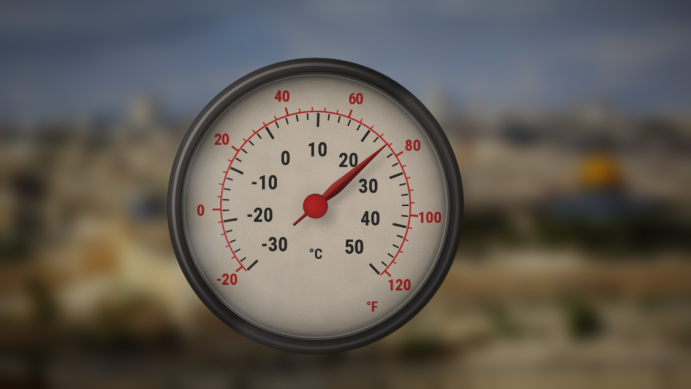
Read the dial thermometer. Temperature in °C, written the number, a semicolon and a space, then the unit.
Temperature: 24; °C
